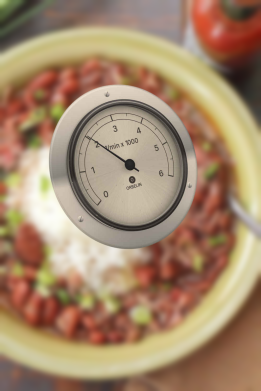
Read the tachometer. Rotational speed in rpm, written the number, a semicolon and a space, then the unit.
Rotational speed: 2000; rpm
